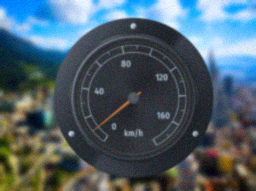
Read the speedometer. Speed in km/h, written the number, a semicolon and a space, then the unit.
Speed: 10; km/h
